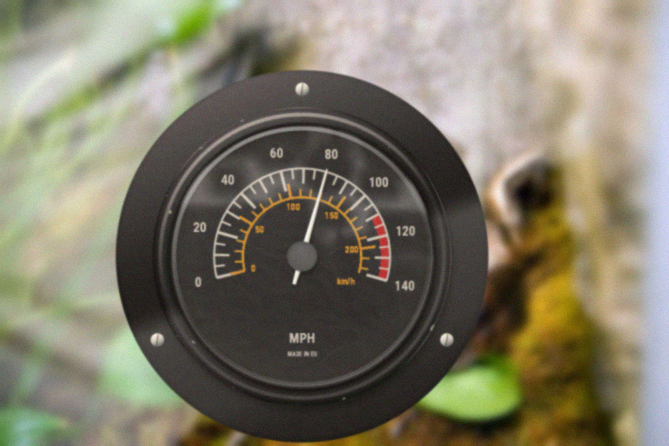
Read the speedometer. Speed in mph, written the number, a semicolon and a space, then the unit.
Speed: 80; mph
